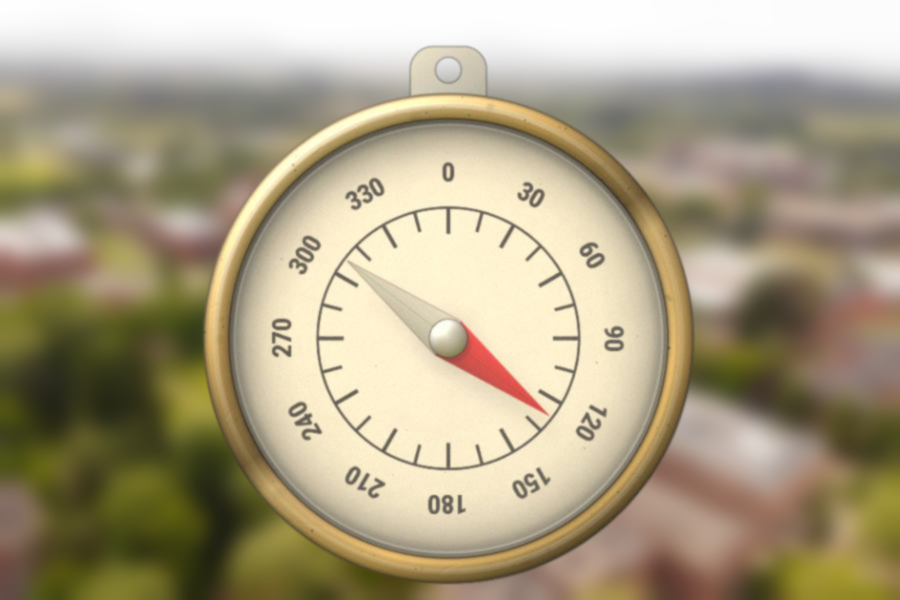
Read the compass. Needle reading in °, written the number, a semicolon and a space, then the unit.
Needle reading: 127.5; °
